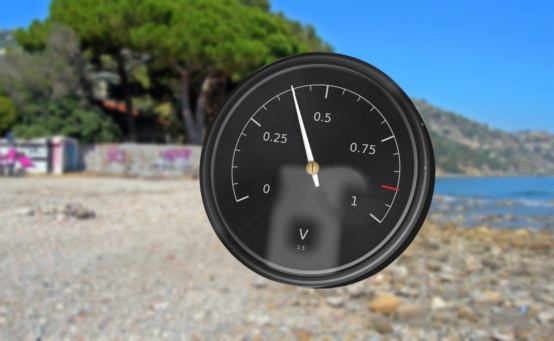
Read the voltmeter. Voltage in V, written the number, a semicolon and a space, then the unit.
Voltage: 0.4; V
